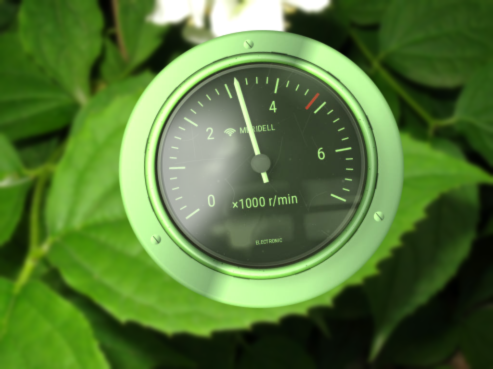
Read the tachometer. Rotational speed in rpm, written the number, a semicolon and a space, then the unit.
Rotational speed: 3200; rpm
